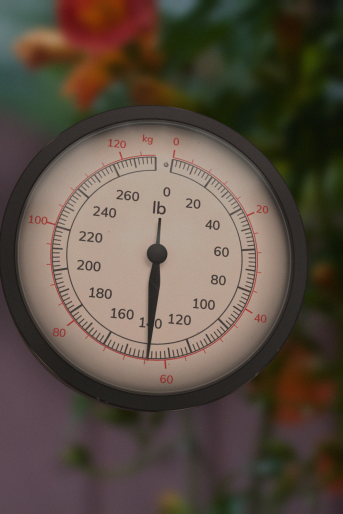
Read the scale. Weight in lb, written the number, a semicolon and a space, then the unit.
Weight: 140; lb
